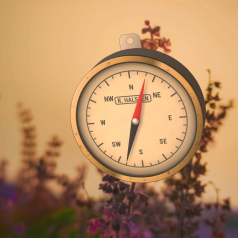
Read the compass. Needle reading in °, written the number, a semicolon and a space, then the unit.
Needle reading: 20; °
